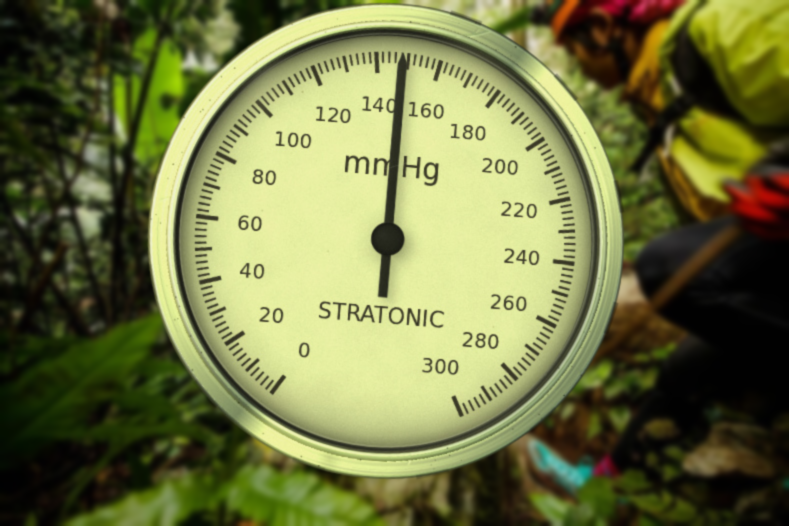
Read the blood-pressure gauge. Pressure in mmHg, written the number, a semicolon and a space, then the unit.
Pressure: 148; mmHg
